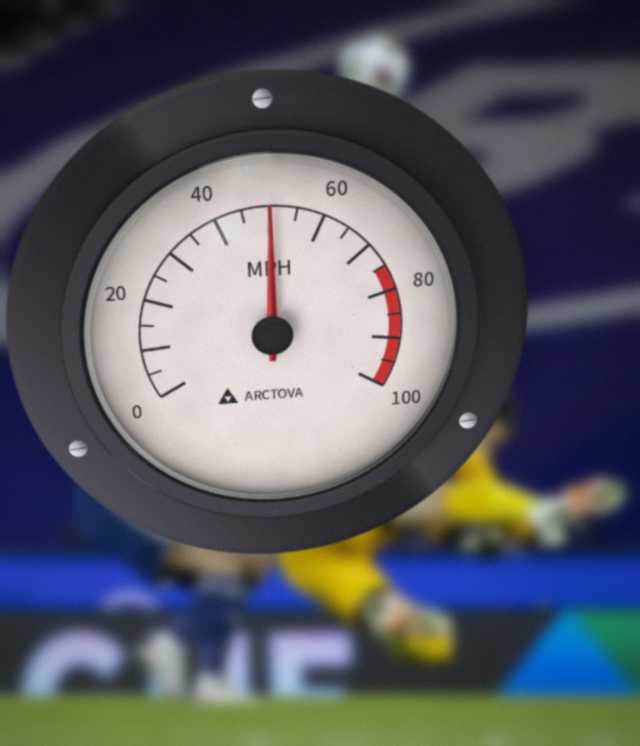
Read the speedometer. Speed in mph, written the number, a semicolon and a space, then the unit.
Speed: 50; mph
